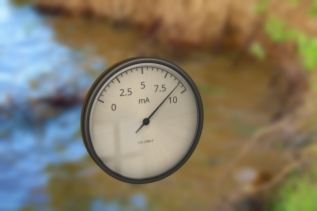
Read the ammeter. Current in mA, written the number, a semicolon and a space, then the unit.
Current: 9; mA
